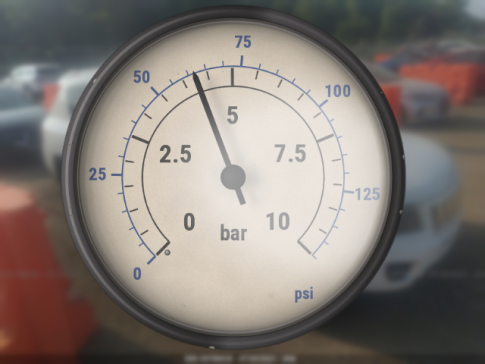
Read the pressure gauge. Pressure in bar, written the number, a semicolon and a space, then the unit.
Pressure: 4.25; bar
